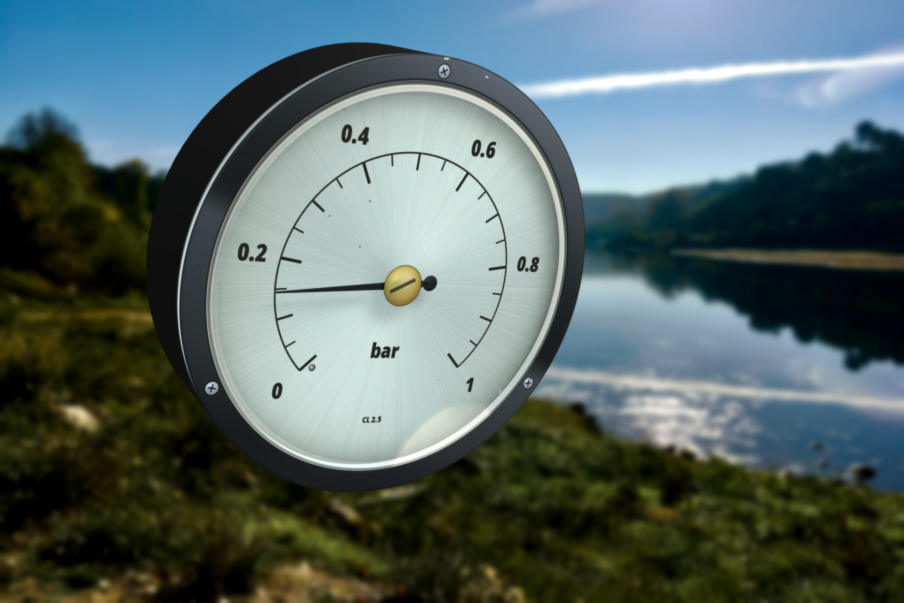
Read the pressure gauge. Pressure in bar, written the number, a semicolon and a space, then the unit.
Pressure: 0.15; bar
